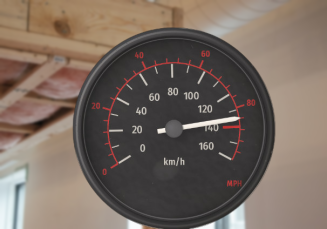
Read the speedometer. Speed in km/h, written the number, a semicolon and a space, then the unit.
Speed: 135; km/h
